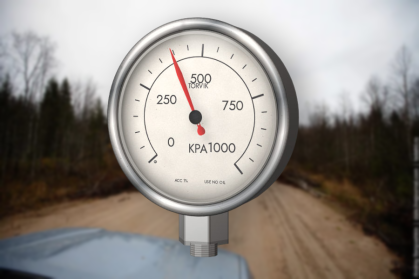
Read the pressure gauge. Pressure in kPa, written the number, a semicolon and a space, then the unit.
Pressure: 400; kPa
